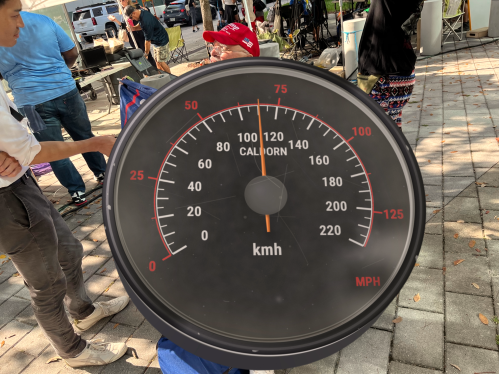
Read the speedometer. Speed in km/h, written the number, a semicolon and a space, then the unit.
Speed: 110; km/h
